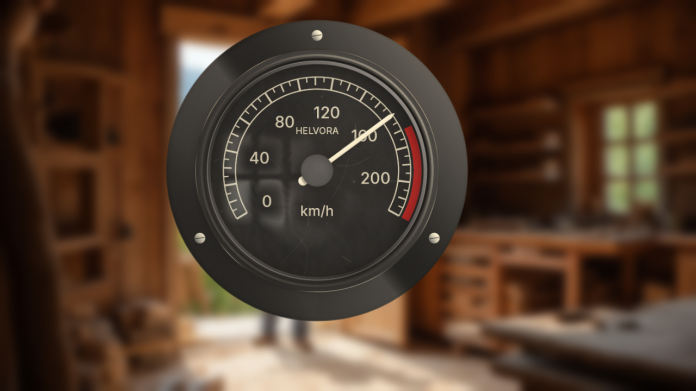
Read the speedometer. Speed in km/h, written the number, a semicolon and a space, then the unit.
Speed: 160; km/h
